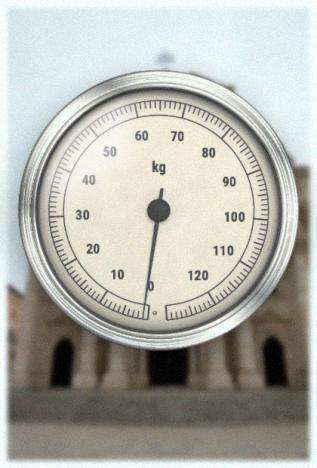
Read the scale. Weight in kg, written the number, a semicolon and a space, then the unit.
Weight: 1; kg
